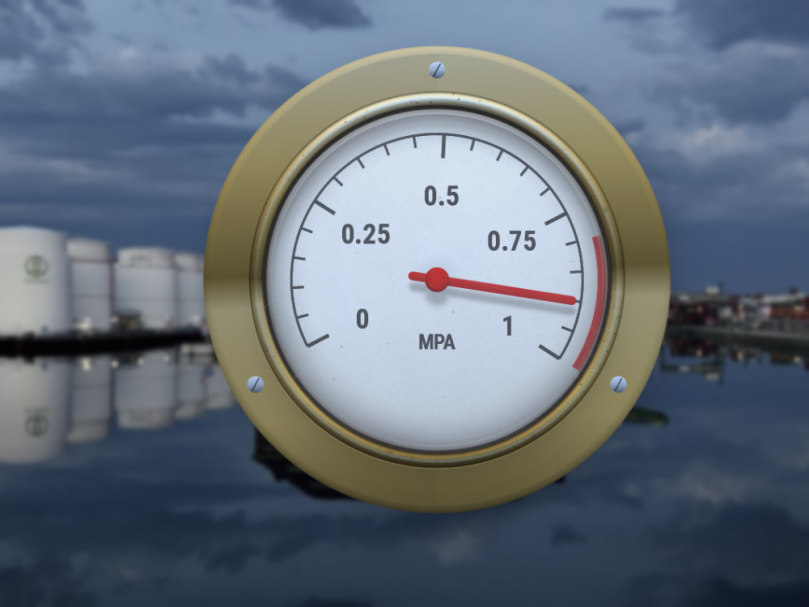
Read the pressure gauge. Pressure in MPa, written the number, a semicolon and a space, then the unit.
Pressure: 0.9; MPa
